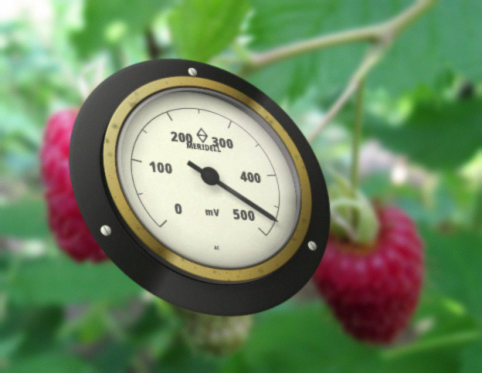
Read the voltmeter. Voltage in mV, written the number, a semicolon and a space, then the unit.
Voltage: 475; mV
